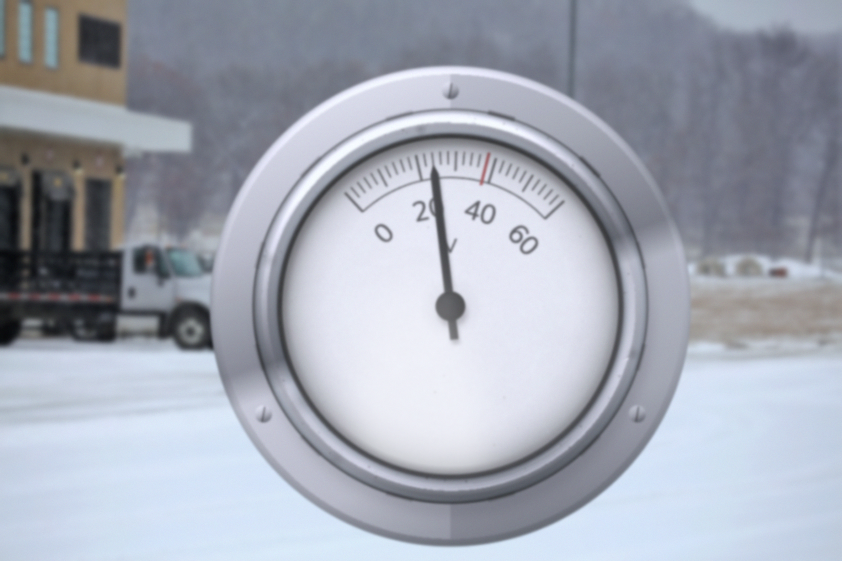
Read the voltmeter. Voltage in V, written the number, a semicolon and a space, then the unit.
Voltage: 24; V
